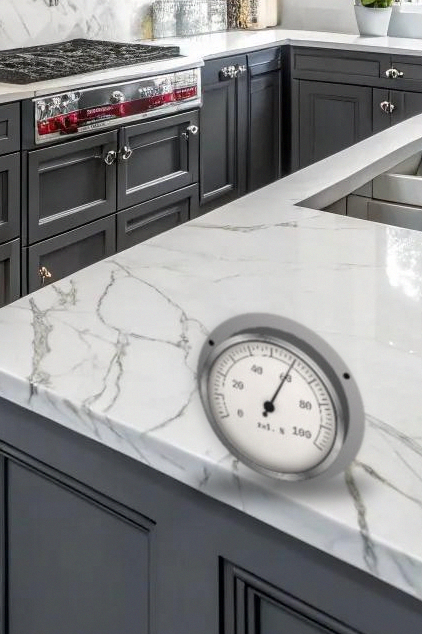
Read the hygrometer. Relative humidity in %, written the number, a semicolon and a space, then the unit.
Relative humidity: 60; %
